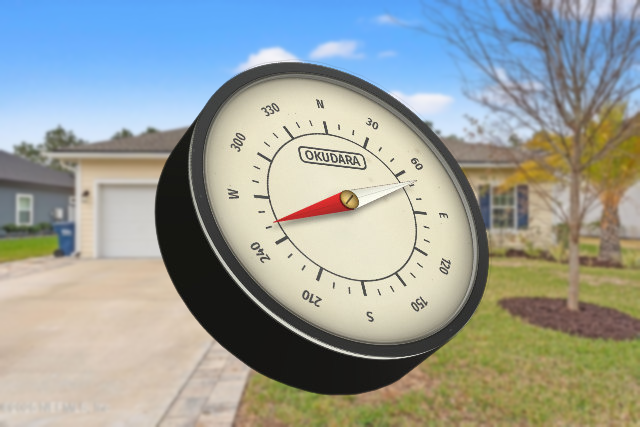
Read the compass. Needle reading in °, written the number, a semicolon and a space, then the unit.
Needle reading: 250; °
